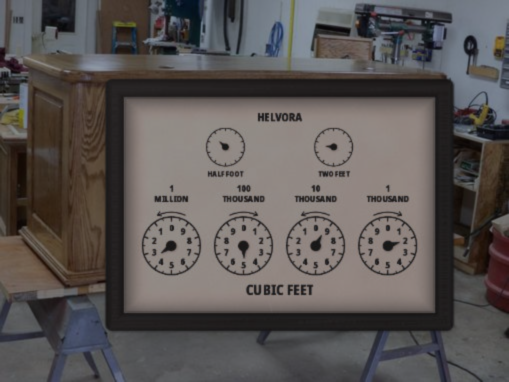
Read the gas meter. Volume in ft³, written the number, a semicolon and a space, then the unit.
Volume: 349200; ft³
